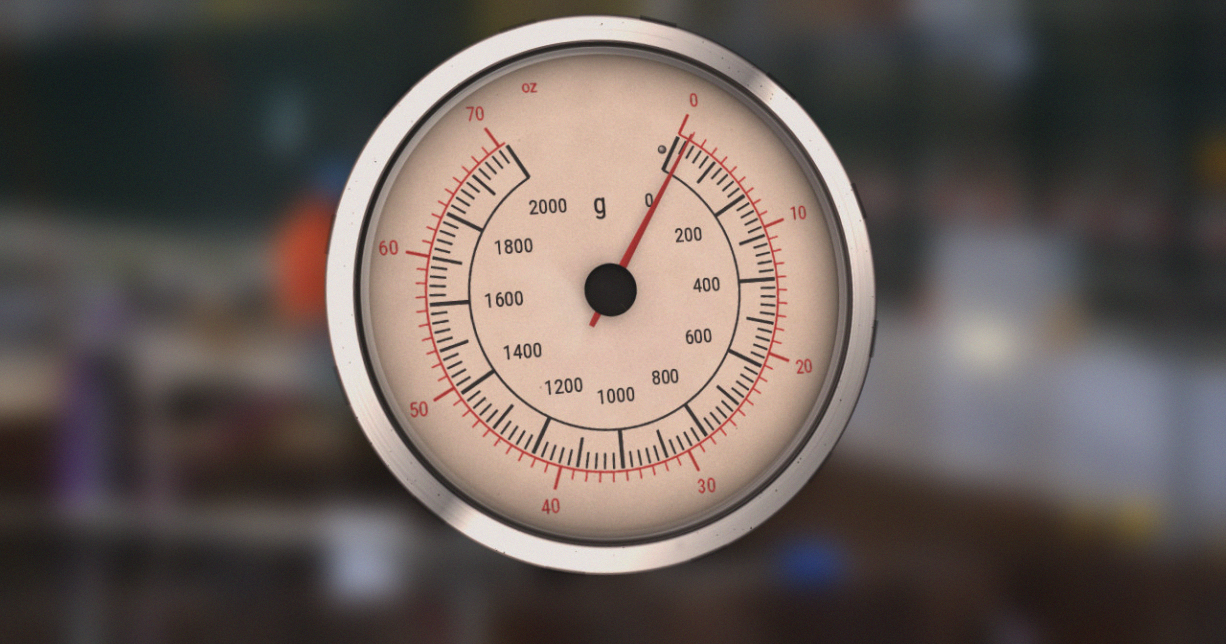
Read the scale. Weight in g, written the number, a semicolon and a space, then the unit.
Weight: 20; g
